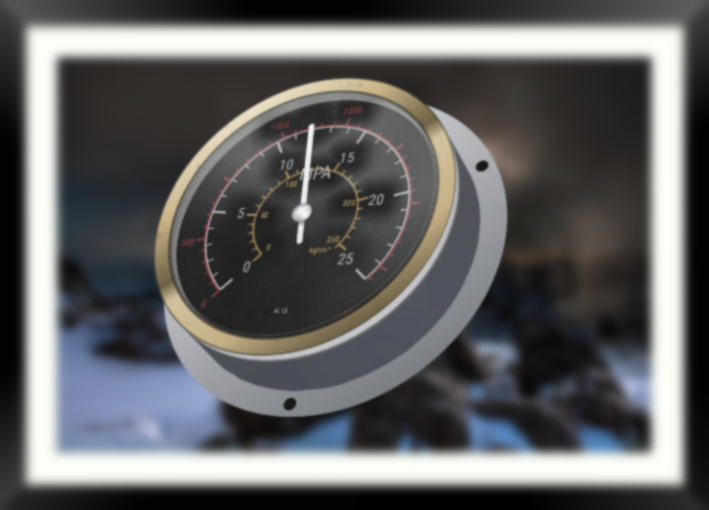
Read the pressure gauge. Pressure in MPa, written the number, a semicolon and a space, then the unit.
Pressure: 12; MPa
